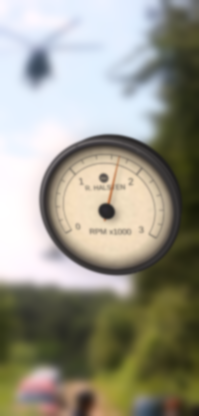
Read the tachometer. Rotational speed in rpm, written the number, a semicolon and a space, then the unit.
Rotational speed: 1700; rpm
